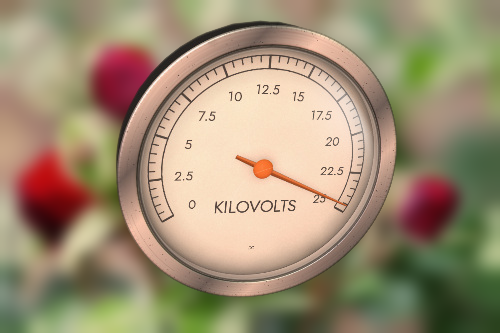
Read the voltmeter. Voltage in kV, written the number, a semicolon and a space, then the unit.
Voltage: 24.5; kV
